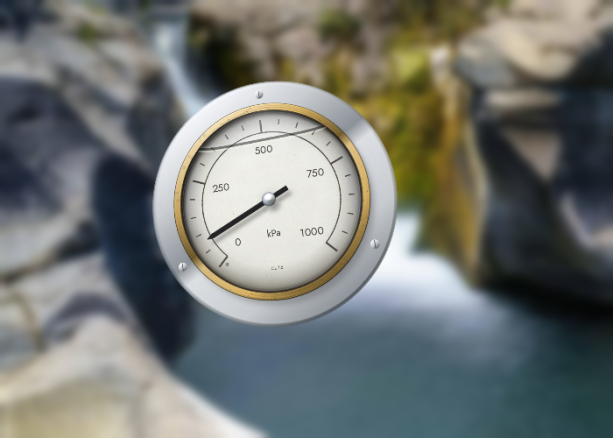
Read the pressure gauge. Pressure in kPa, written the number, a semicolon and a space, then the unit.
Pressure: 75; kPa
